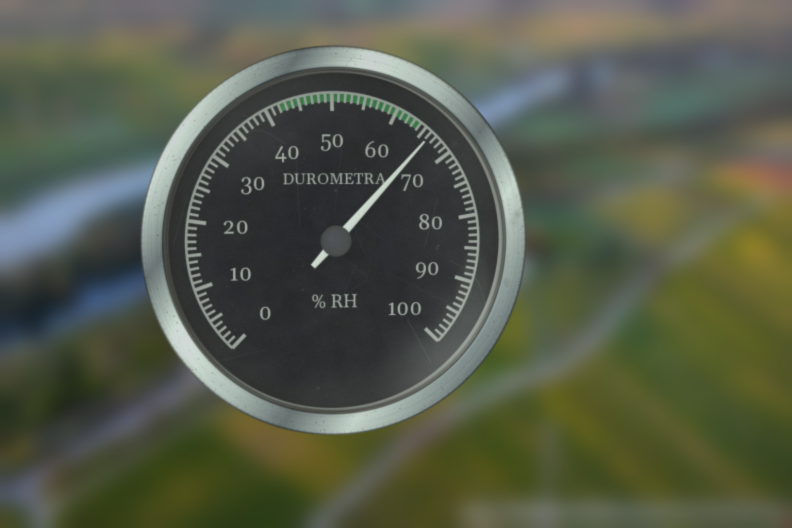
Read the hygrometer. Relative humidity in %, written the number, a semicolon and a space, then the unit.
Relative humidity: 66; %
